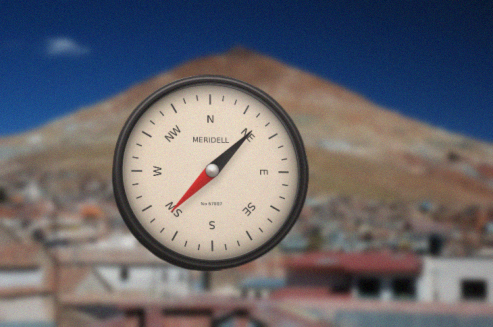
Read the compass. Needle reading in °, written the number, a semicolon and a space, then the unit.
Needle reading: 225; °
